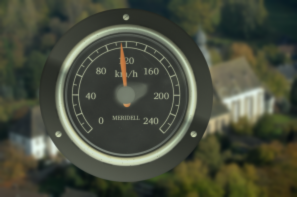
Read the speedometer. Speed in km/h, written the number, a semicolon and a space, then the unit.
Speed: 115; km/h
